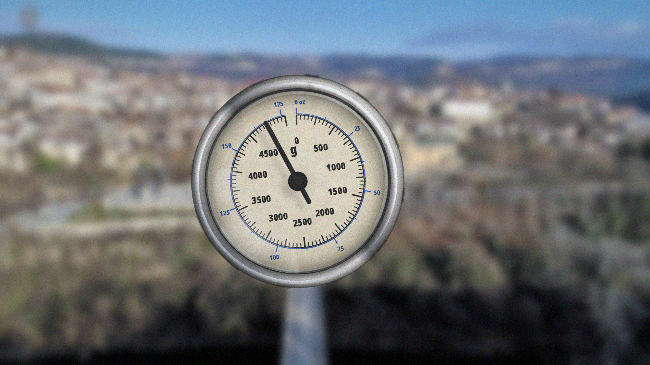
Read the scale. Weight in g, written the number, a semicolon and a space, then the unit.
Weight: 4750; g
